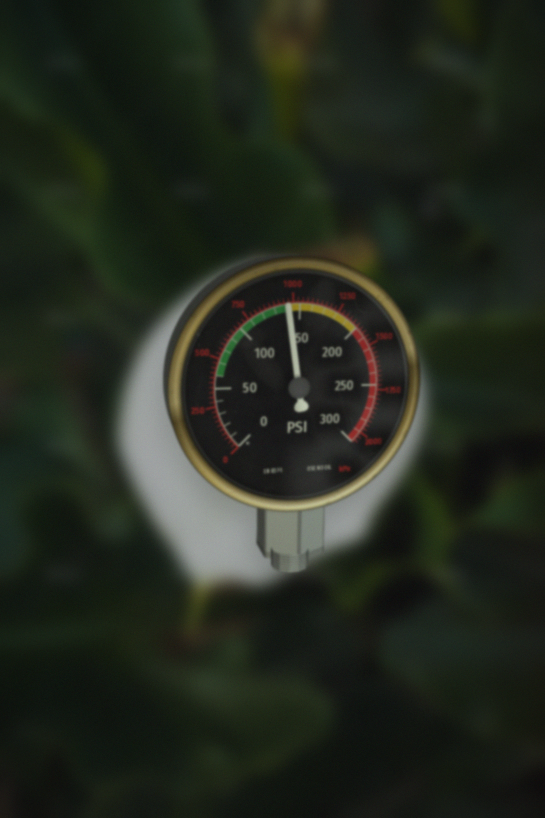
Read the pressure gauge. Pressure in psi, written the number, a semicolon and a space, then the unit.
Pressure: 140; psi
